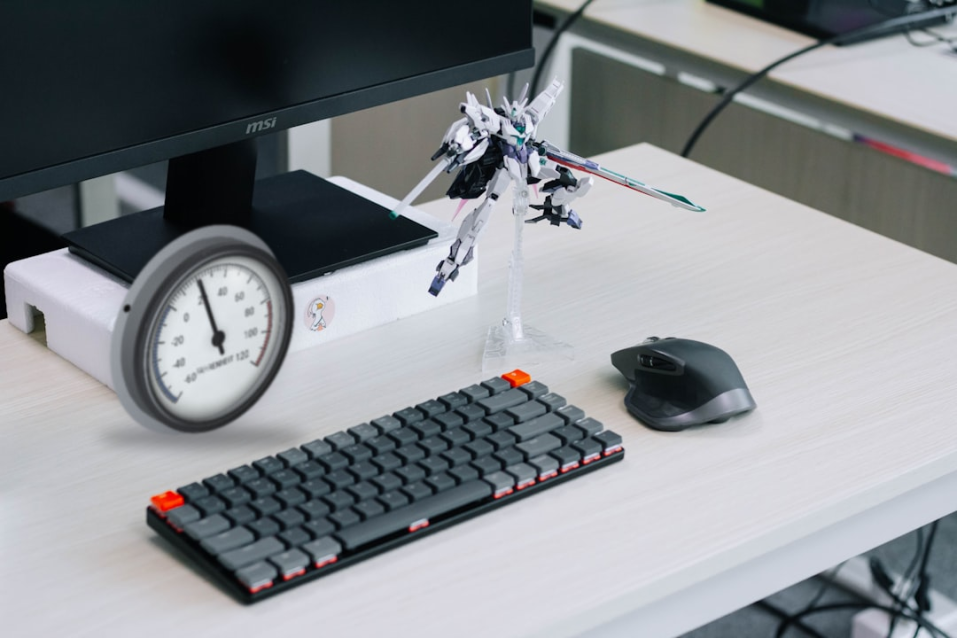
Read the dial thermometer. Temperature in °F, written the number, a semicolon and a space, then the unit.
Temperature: 20; °F
